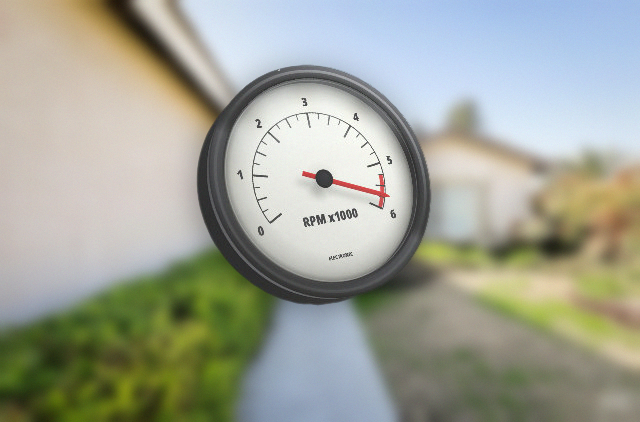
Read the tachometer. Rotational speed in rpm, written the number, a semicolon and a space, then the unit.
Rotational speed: 5750; rpm
